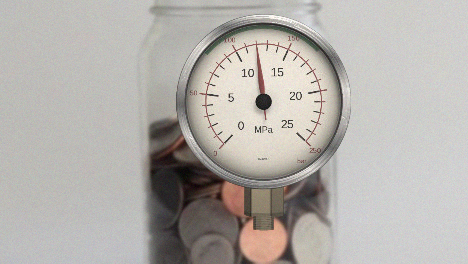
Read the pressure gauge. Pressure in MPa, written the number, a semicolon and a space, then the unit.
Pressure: 12; MPa
